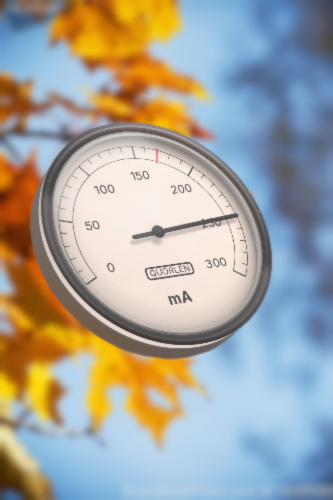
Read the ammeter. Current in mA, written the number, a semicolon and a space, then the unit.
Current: 250; mA
